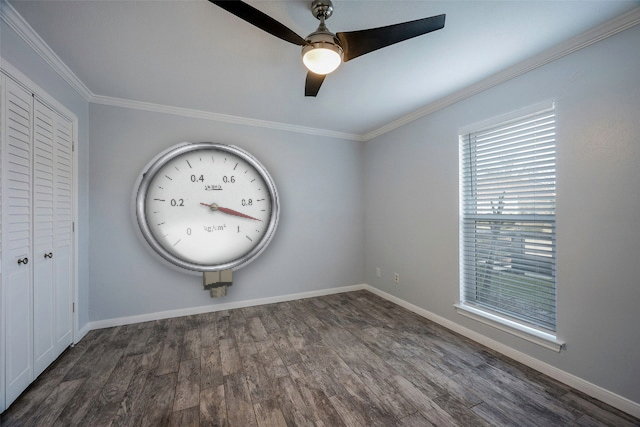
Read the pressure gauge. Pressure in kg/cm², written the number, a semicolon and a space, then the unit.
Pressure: 0.9; kg/cm²
